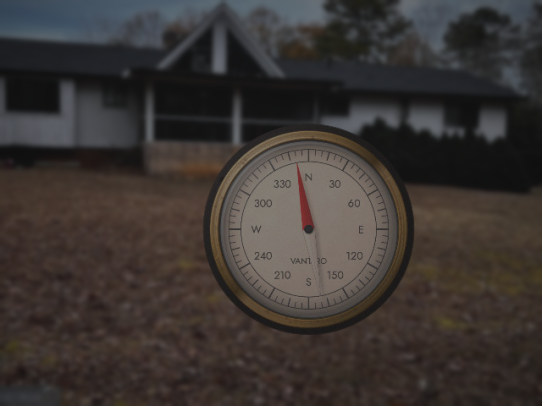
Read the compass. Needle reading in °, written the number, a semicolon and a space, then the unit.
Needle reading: 350; °
